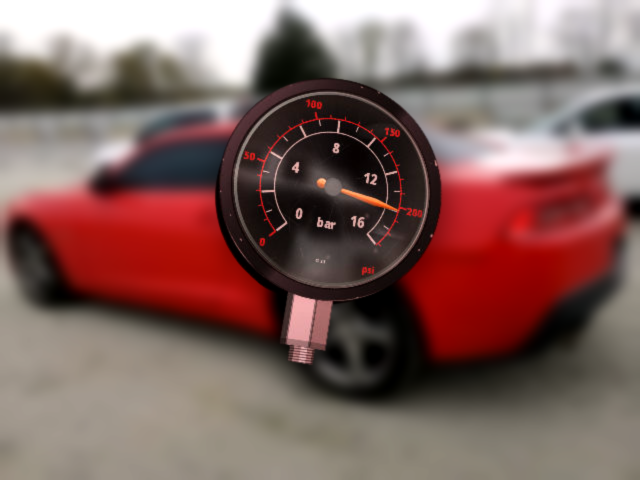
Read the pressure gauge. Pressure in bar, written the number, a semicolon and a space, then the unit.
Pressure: 14; bar
